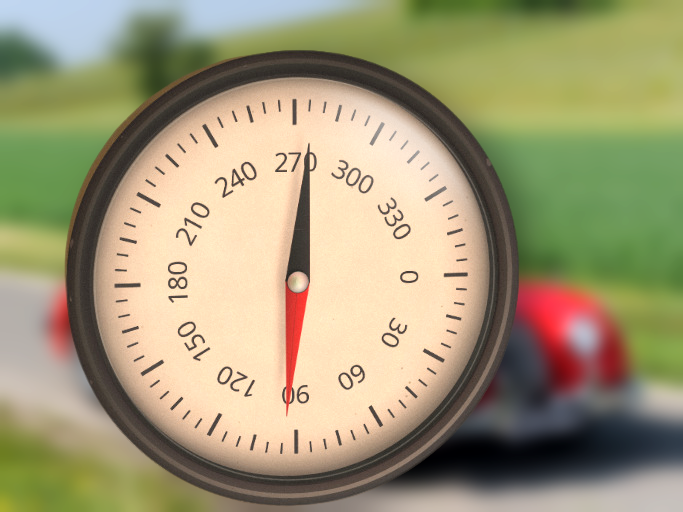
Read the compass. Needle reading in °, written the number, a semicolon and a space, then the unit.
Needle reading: 95; °
